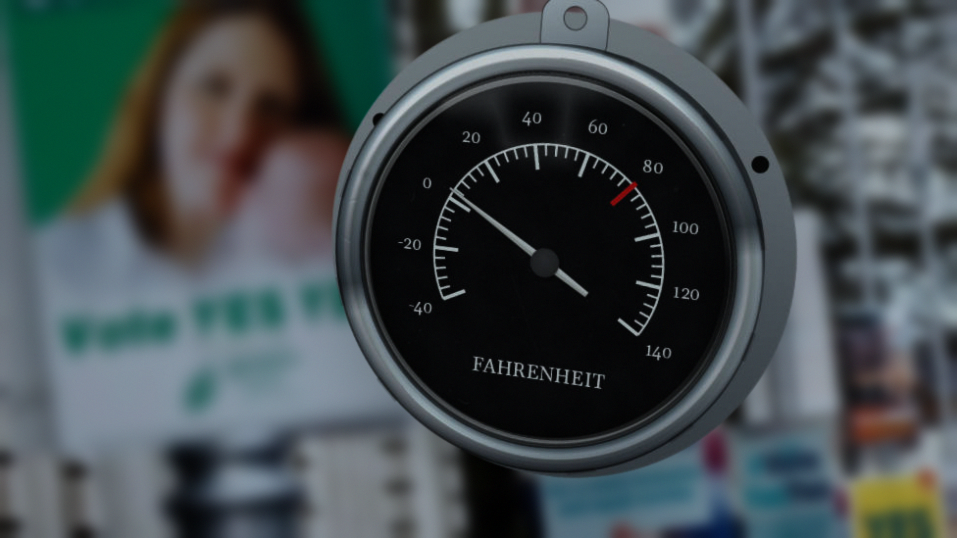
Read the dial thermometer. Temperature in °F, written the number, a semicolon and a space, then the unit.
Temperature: 4; °F
